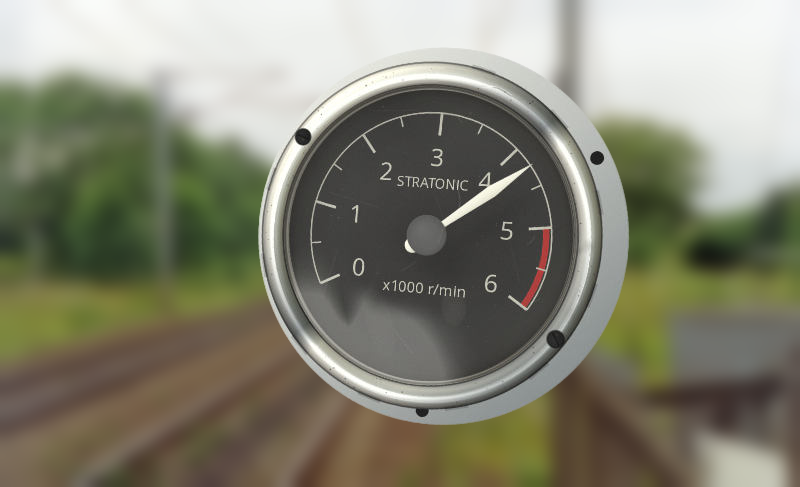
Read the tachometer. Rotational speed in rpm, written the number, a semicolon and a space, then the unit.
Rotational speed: 4250; rpm
